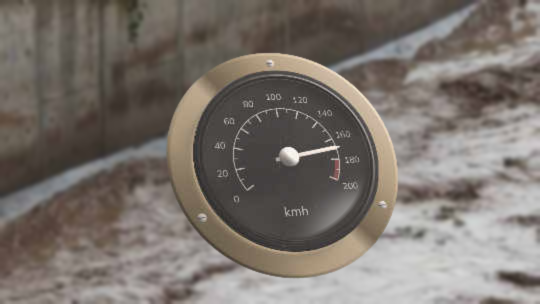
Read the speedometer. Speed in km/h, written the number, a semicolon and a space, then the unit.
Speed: 170; km/h
